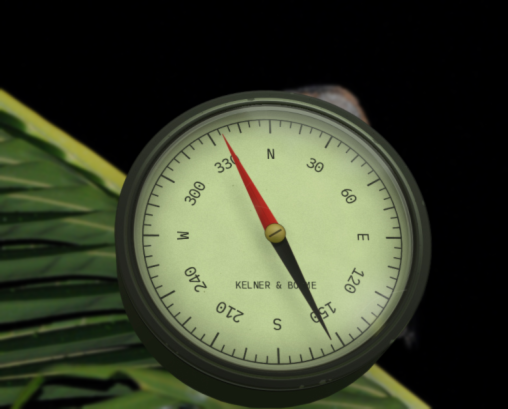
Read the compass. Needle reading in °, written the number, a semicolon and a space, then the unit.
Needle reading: 335; °
